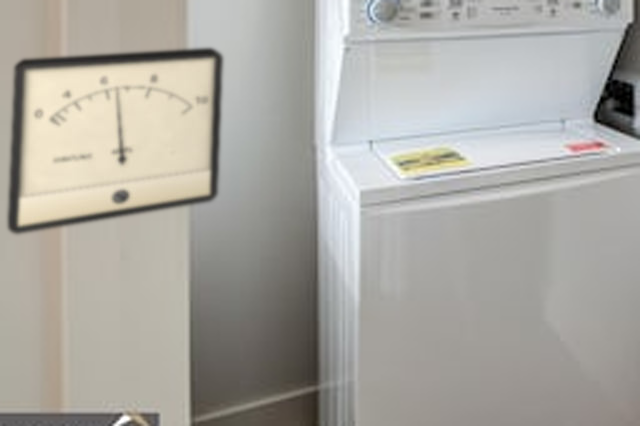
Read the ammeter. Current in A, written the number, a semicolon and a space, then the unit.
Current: 6.5; A
